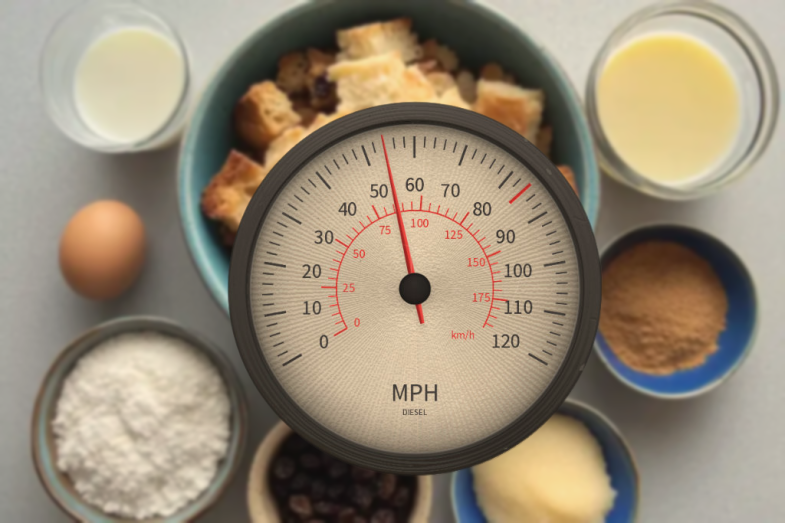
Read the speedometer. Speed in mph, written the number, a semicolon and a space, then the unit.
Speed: 54; mph
